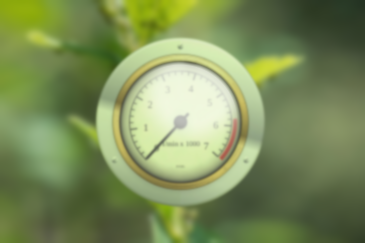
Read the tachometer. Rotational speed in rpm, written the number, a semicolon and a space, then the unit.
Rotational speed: 0; rpm
